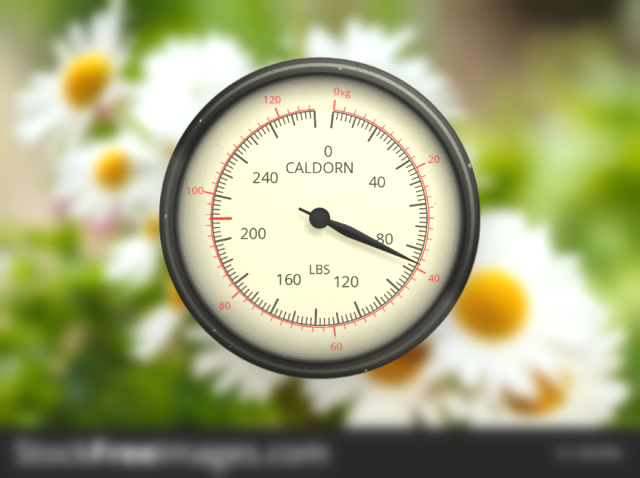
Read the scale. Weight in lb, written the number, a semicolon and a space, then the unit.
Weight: 86; lb
